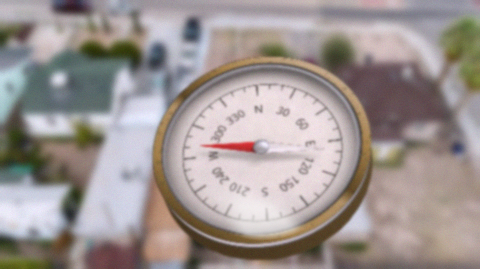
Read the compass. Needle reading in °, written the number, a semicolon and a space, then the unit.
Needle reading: 280; °
